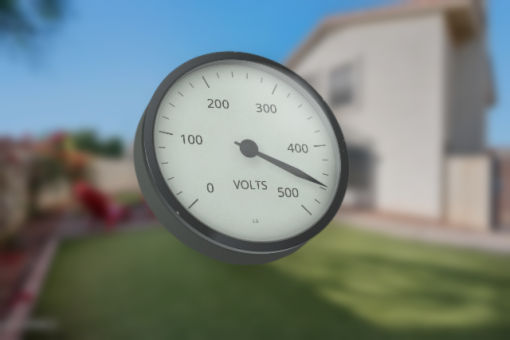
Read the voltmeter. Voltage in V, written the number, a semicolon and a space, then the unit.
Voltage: 460; V
